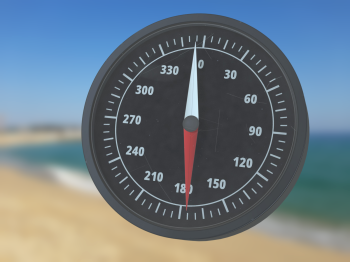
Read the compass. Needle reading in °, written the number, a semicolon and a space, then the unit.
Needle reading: 175; °
